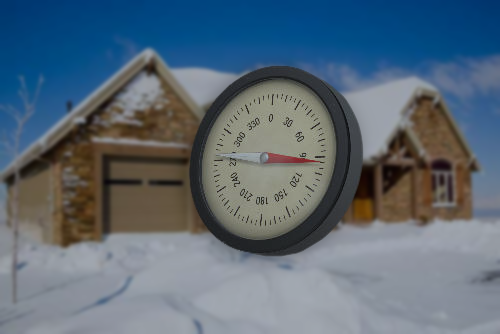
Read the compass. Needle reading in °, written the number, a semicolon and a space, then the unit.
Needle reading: 95; °
